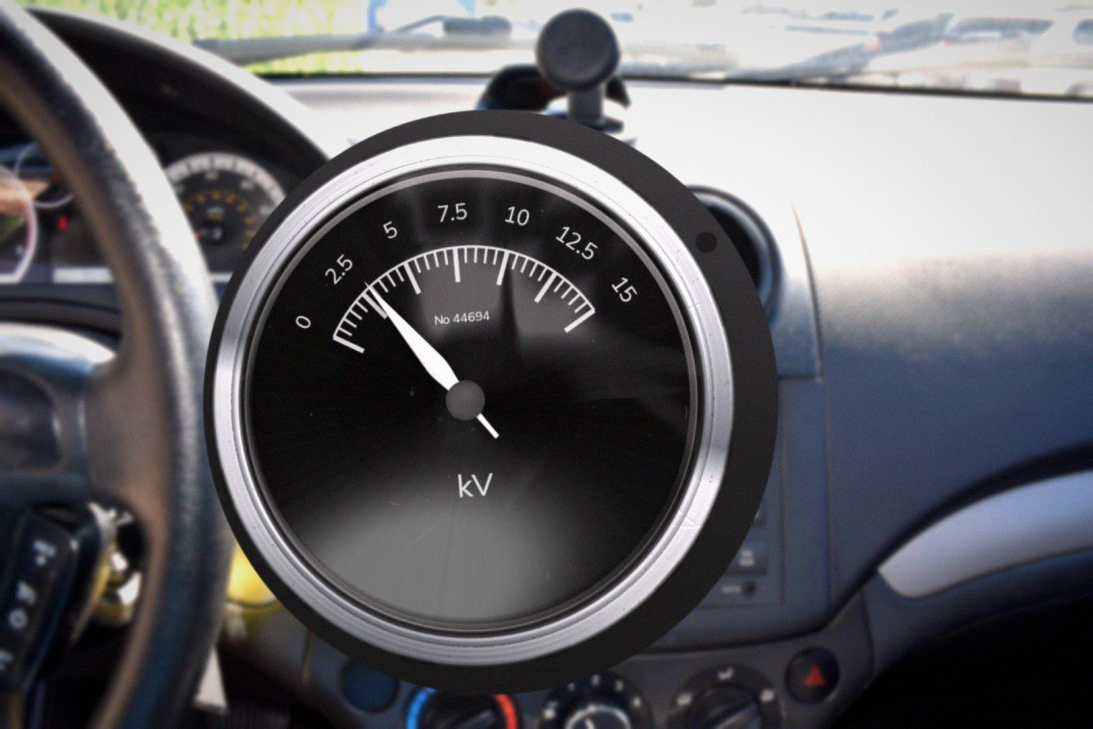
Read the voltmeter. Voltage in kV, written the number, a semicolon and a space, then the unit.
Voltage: 3; kV
